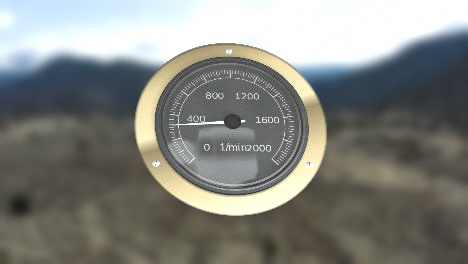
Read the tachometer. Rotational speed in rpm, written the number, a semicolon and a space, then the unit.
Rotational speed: 300; rpm
